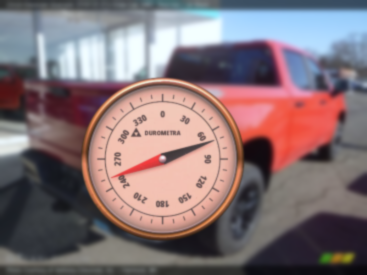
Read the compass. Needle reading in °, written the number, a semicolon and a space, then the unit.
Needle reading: 250; °
